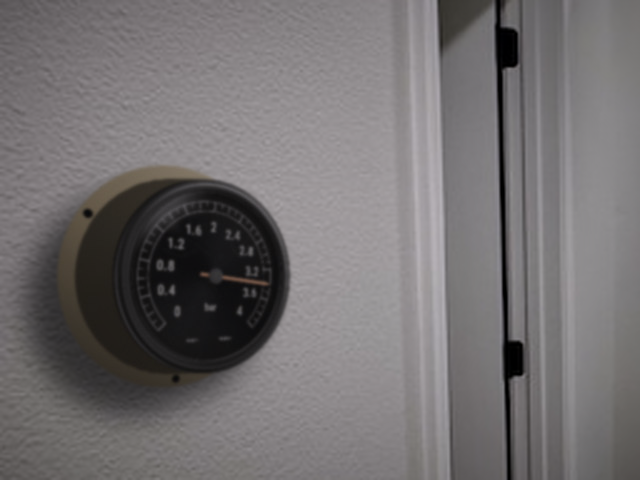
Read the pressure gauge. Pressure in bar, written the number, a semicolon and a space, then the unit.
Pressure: 3.4; bar
